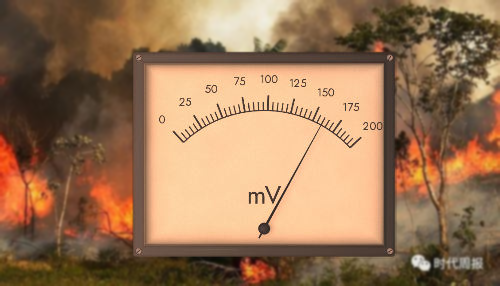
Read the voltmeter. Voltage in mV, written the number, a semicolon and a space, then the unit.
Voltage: 160; mV
